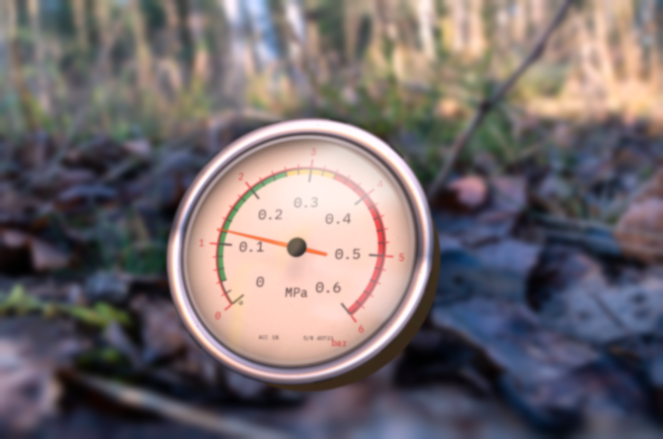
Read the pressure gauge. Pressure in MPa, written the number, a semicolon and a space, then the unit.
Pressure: 0.12; MPa
